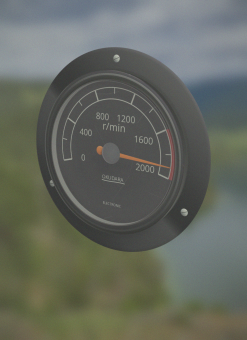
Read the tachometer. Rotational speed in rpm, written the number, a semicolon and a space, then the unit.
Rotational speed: 1900; rpm
